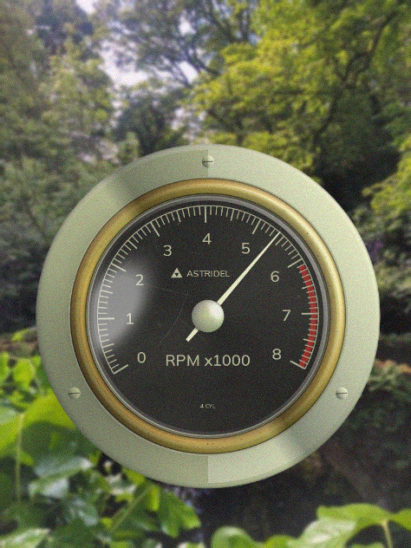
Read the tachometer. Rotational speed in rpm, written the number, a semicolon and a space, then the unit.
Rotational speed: 5400; rpm
